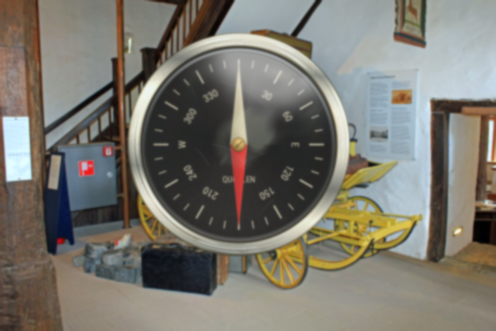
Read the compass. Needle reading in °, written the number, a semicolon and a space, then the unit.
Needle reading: 180; °
